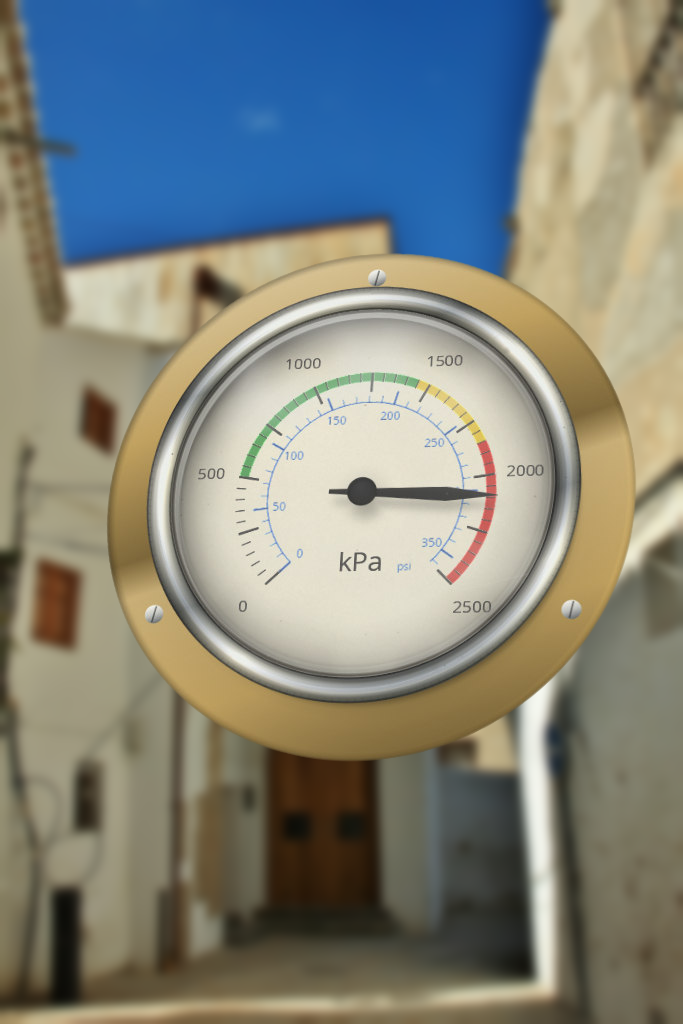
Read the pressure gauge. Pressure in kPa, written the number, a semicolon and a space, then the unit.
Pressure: 2100; kPa
